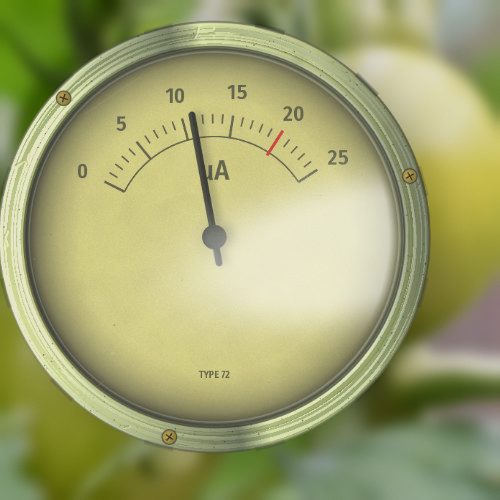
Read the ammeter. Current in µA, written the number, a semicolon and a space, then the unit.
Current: 11; µA
